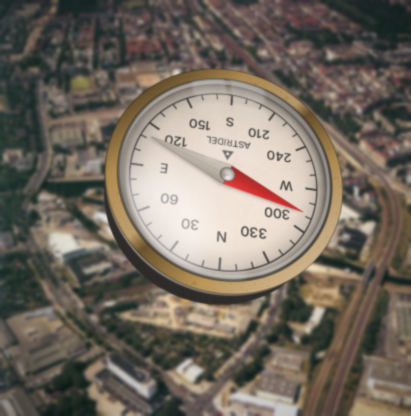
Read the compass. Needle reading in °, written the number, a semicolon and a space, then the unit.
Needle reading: 290; °
